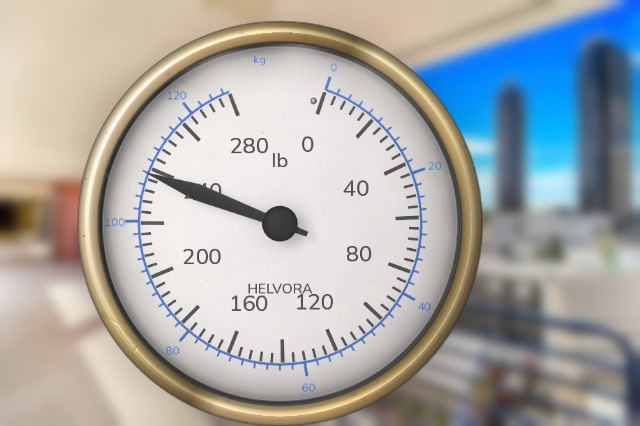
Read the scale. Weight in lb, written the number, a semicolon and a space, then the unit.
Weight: 238; lb
